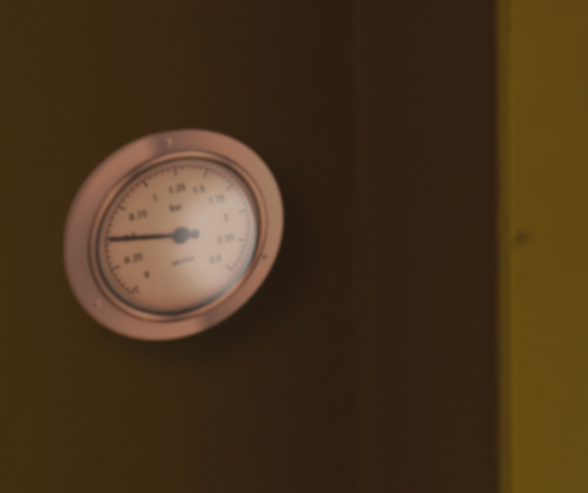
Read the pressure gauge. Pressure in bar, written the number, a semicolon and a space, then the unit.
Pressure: 0.5; bar
